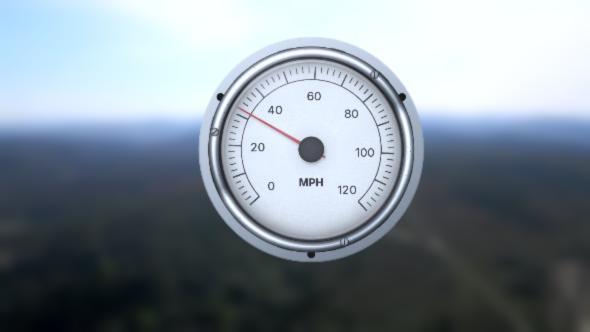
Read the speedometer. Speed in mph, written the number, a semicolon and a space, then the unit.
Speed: 32; mph
